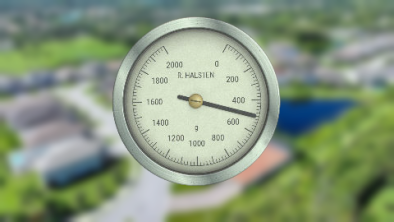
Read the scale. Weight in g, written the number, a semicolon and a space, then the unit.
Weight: 500; g
